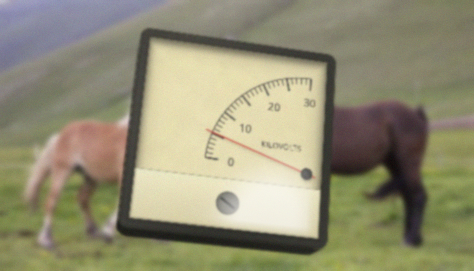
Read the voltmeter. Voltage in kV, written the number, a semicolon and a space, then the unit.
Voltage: 5; kV
